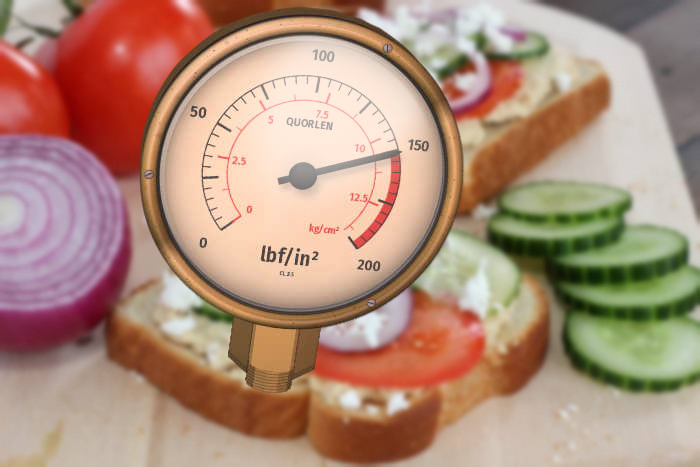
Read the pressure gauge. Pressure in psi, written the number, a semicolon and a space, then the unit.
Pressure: 150; psi
